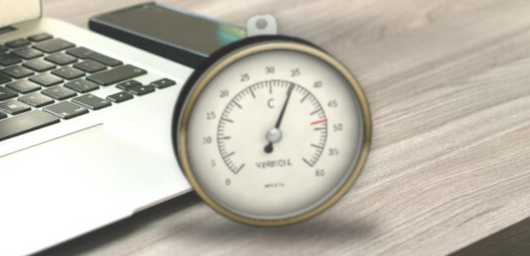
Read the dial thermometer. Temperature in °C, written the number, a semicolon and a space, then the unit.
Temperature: 35; °C
